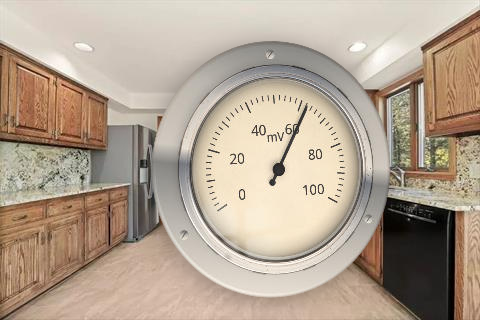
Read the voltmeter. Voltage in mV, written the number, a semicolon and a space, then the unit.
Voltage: 62; mV
